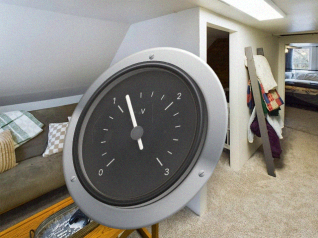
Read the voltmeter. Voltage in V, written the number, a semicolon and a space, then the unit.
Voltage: 1.2; V
